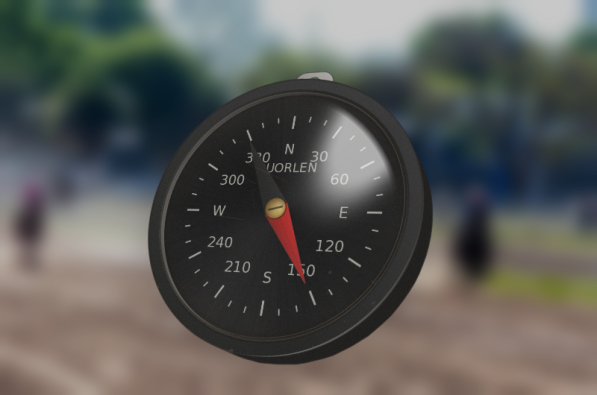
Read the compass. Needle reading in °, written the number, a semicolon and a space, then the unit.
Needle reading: 150; °
